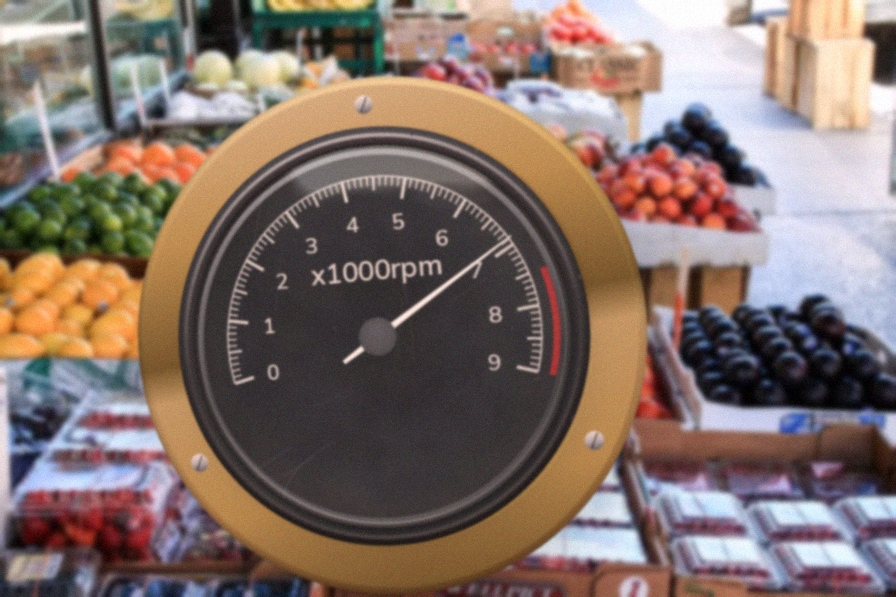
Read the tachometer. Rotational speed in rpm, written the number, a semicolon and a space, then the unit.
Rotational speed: 6900; rpm
